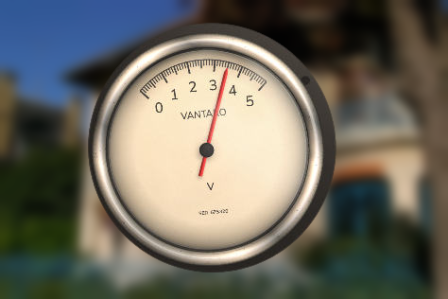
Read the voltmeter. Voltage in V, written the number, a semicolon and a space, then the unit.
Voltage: 3.5; V
